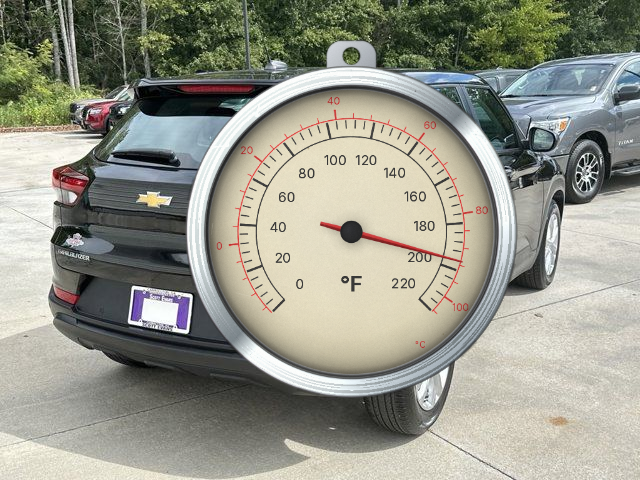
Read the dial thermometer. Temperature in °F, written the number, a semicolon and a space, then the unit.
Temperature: 196; °F
